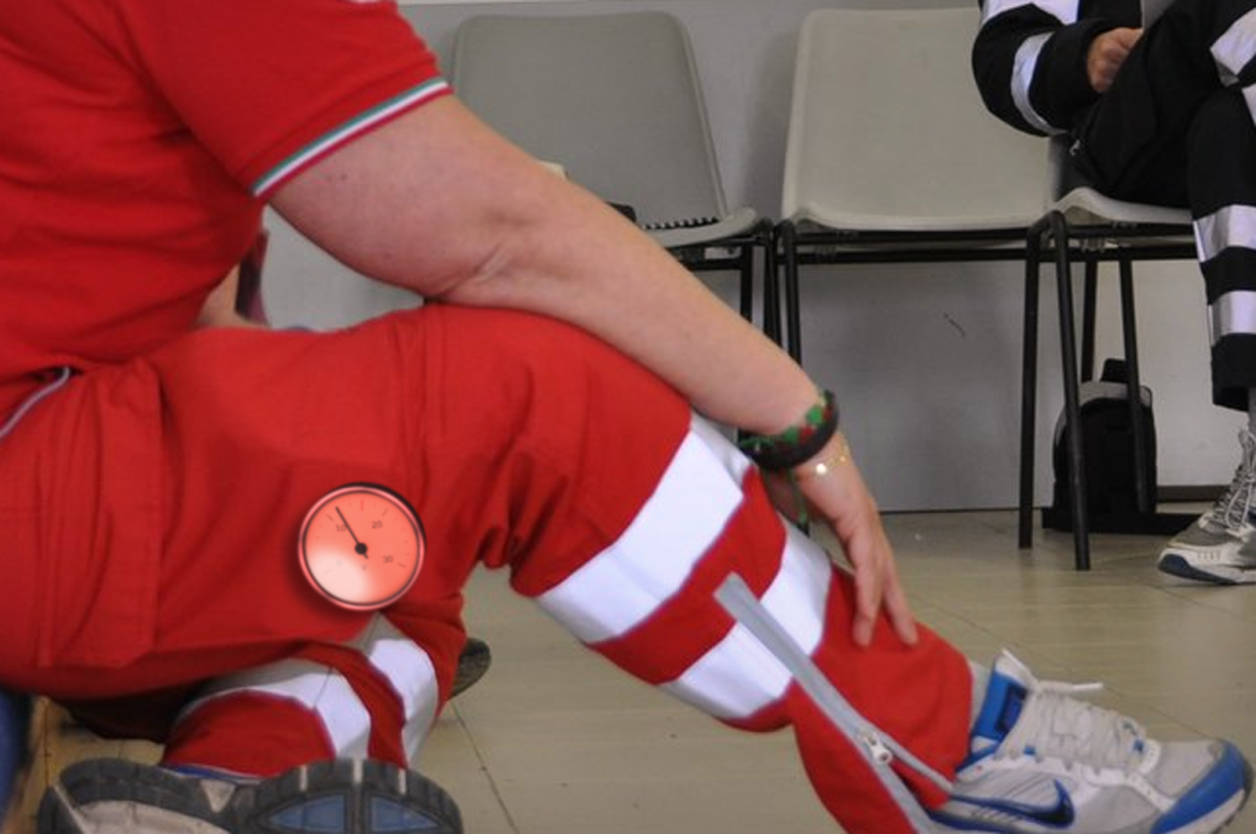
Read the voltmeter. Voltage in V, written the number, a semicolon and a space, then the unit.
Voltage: 12; V
